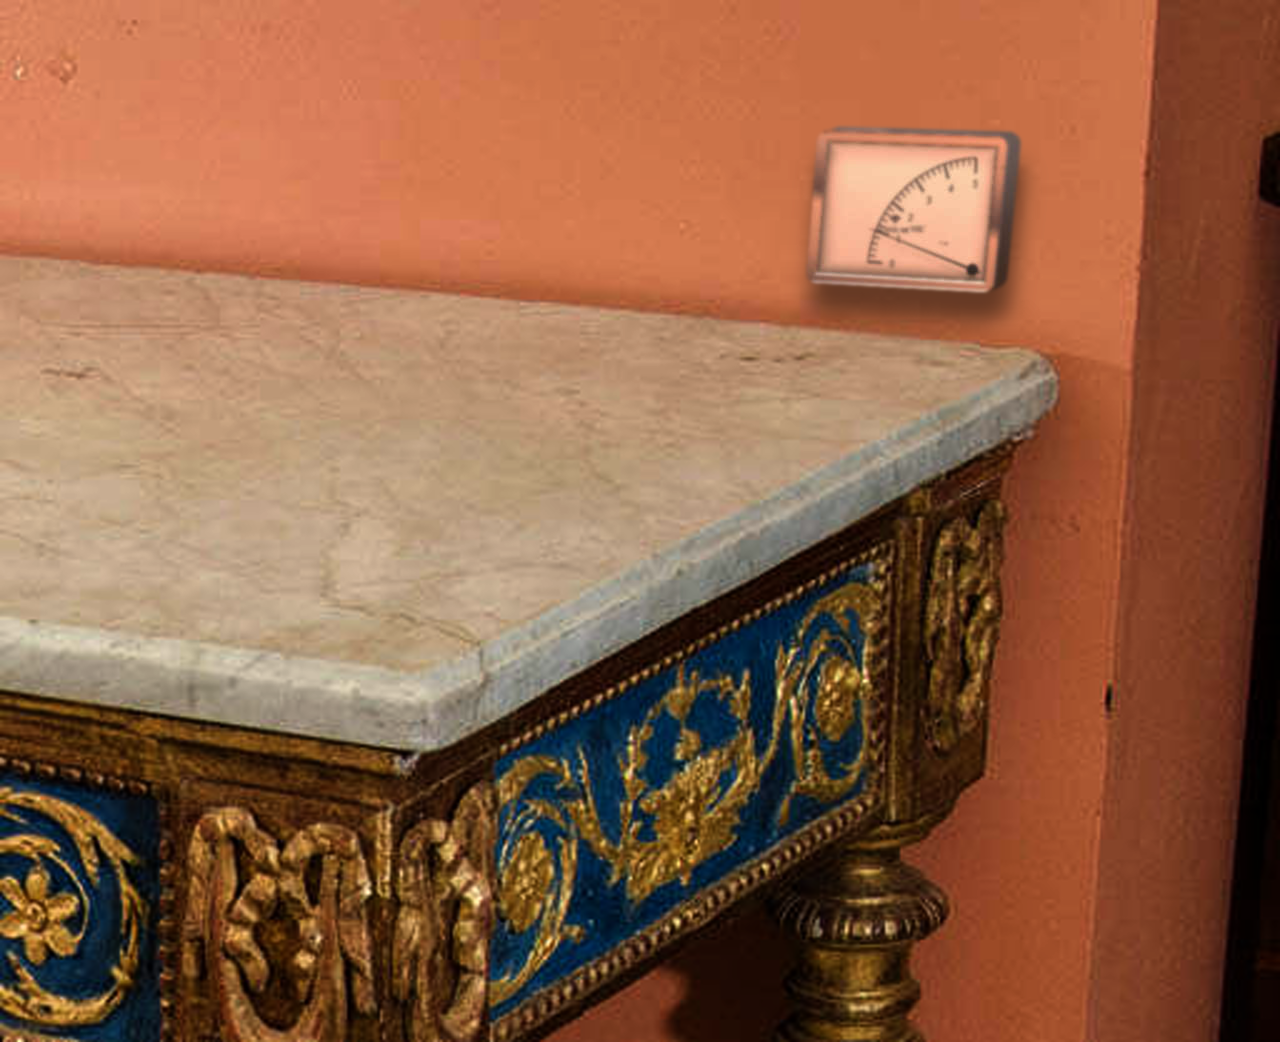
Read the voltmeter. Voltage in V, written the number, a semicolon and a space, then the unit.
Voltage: 1; V
